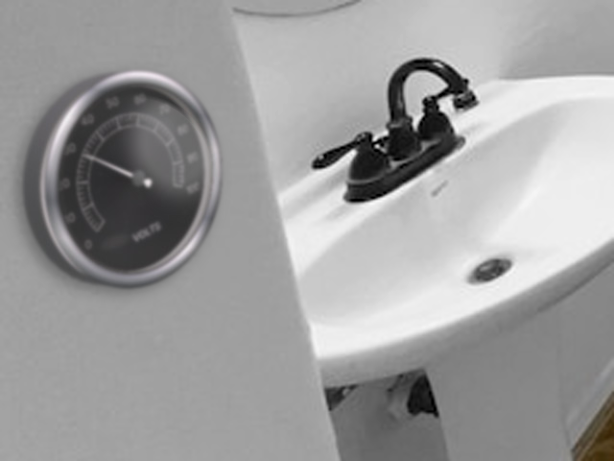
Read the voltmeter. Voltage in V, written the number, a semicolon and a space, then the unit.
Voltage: 30; V
